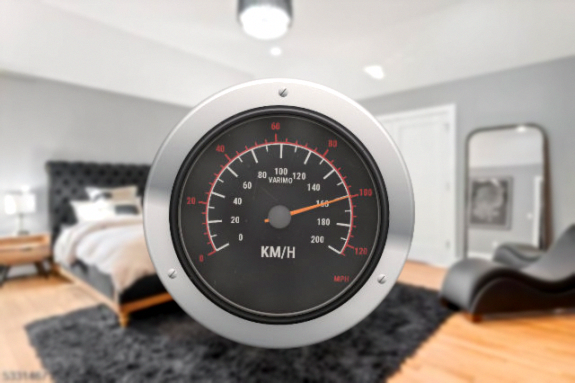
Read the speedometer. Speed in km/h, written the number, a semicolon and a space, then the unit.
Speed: 160; km/h
